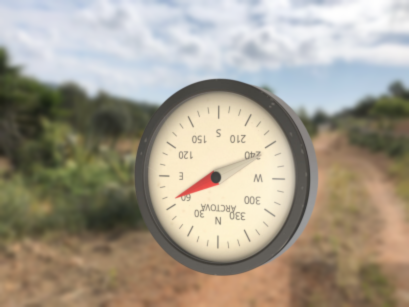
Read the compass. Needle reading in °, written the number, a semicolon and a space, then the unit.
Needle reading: 65; °
